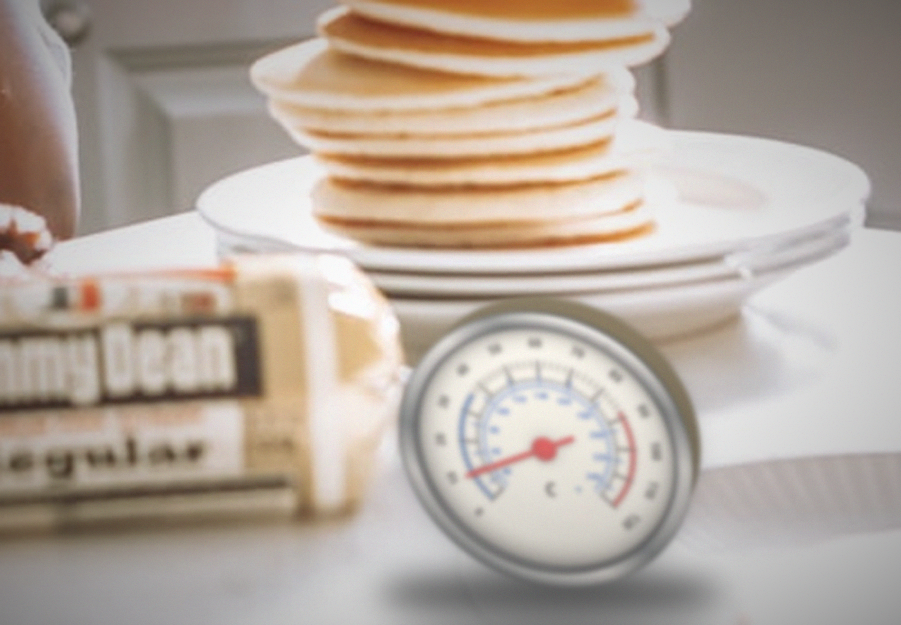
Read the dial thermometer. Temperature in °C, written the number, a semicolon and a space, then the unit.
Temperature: 10; °C
